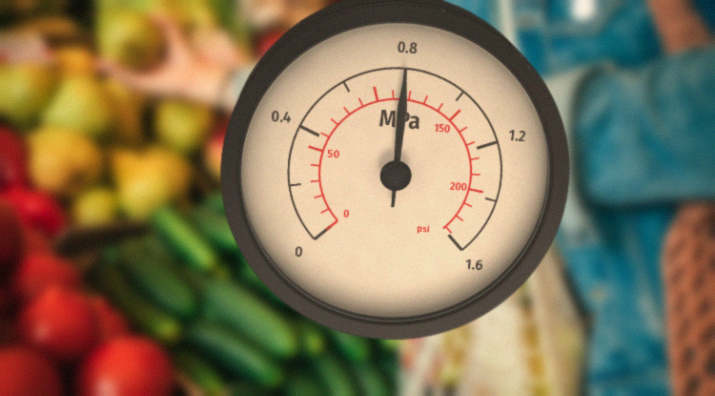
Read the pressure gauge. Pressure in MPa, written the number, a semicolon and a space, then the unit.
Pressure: 0.8; MPa
